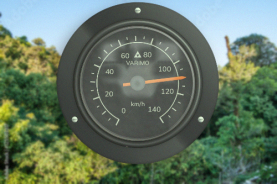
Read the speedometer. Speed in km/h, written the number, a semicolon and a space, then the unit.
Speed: 110; km/h
